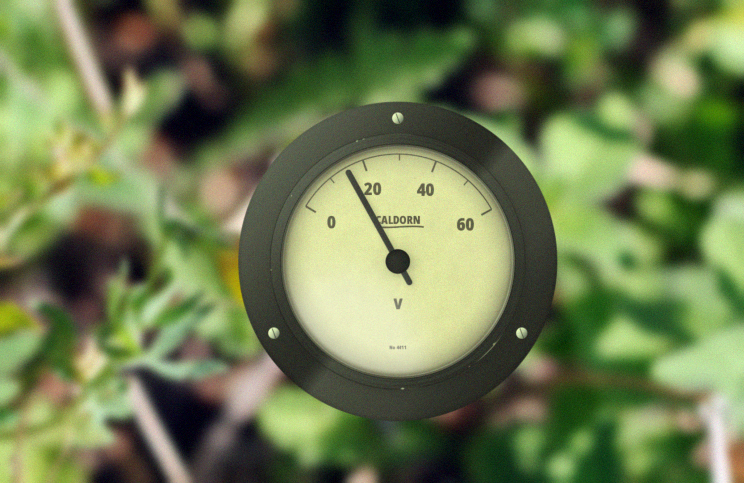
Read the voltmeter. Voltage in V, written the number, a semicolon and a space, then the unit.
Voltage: 15; V
